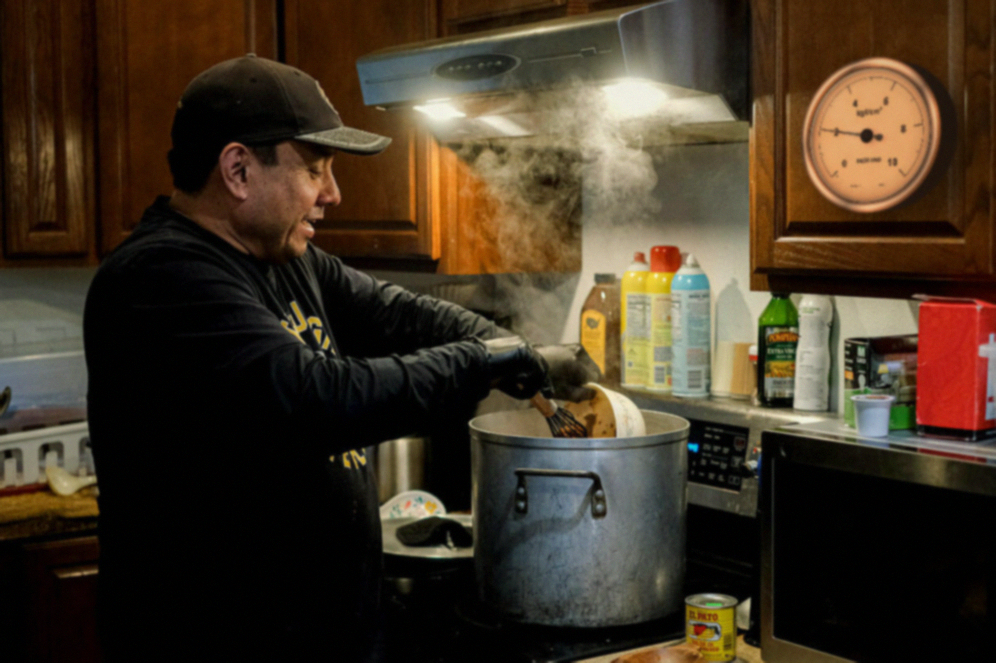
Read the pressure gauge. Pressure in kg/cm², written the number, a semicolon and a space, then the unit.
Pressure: 2; kg/cm²
